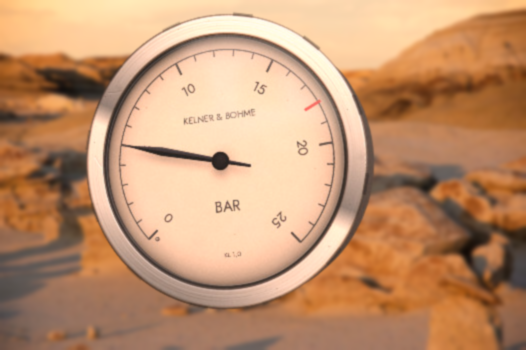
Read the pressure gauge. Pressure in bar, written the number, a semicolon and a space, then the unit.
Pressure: 5; bar
